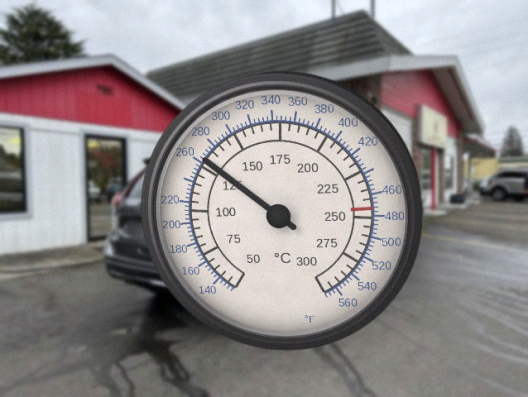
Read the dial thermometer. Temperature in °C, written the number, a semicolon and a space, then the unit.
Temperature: 130; °C
